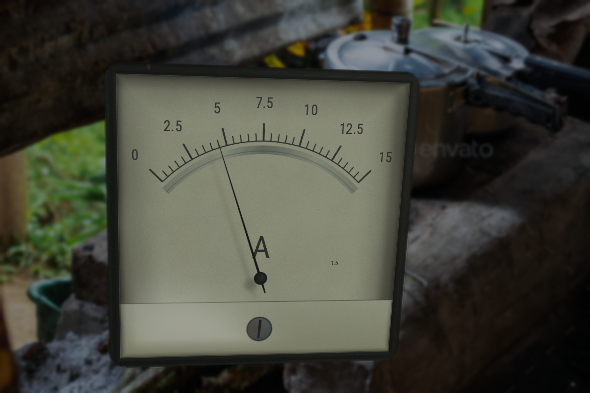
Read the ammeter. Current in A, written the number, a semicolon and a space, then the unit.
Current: 4.5; A
